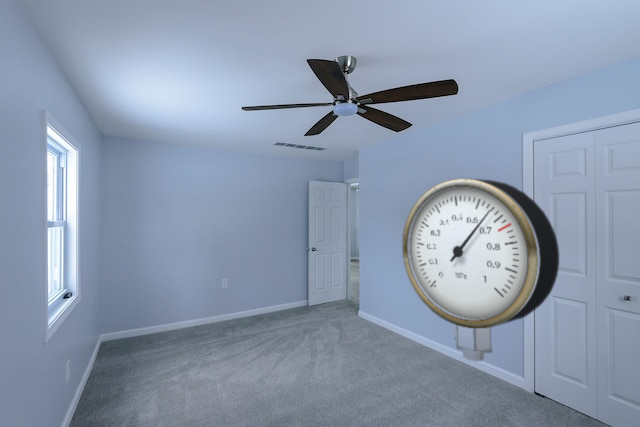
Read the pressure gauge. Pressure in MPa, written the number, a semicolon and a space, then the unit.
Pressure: 0.66; MPa
